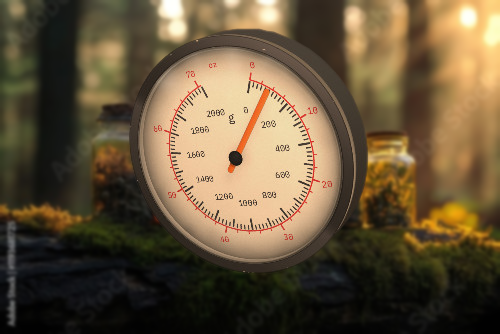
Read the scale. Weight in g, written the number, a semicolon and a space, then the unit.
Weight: 100; g
